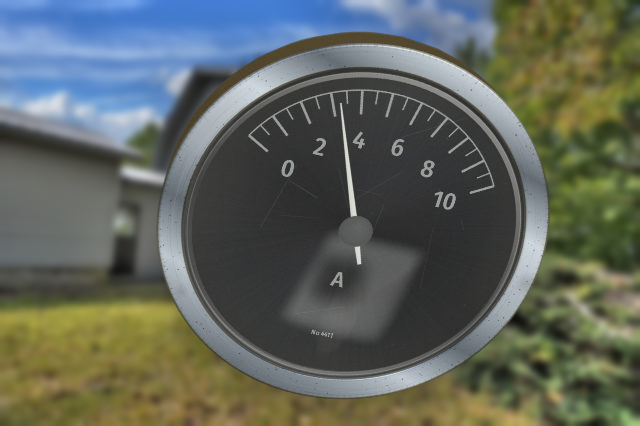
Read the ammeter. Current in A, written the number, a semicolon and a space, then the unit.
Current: 3.25; A
